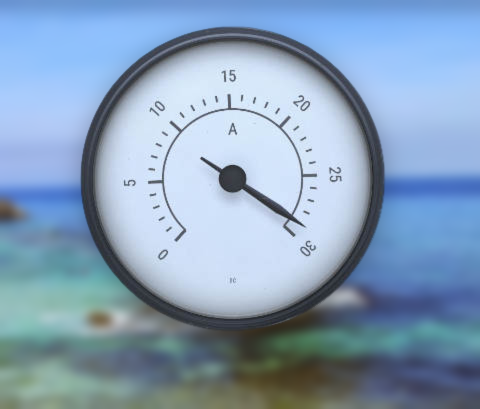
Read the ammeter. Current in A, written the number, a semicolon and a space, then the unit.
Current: 29; A
